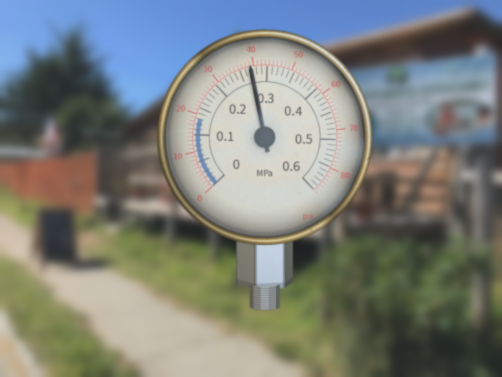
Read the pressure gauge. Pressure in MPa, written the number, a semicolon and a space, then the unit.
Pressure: 0.27; MPa
